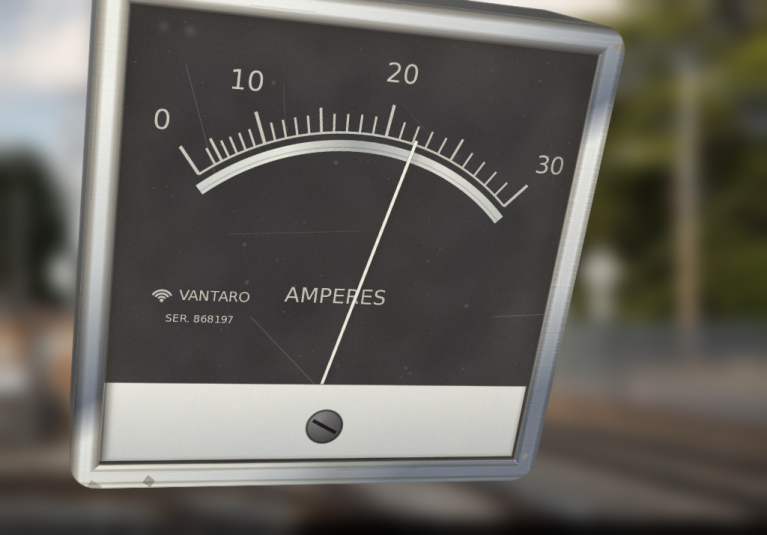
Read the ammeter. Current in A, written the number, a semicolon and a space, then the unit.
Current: 22; A
